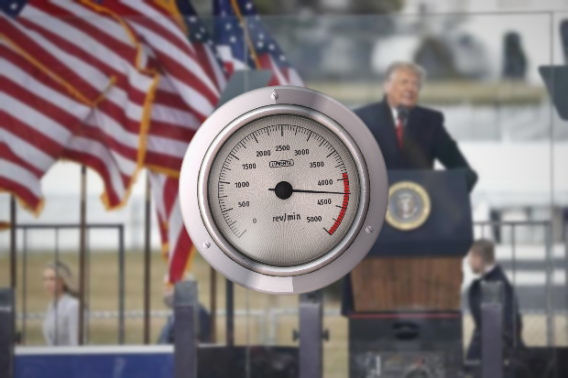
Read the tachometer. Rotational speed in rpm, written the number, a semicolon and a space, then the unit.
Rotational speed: 4250; rpm
